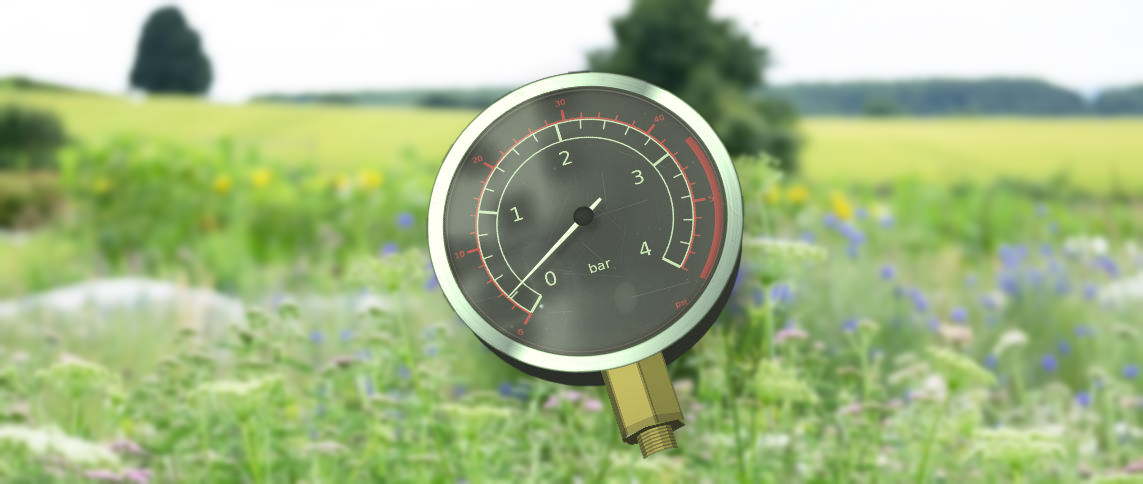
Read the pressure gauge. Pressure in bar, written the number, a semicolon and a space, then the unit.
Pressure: 0.2; bar
